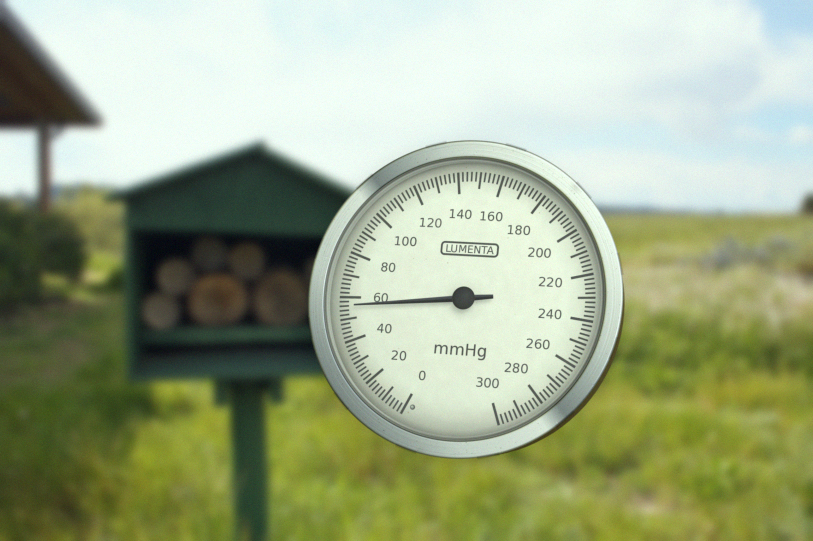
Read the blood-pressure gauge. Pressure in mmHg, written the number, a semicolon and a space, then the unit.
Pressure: 56; mmHg
